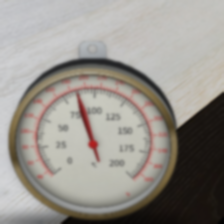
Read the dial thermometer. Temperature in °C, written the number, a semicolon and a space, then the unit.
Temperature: 87.5; °C
